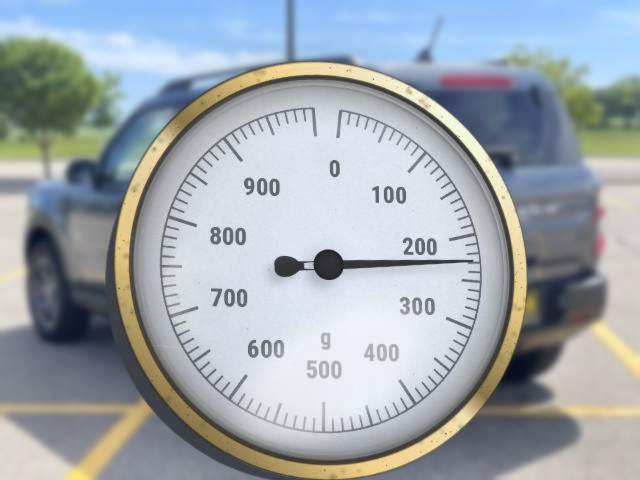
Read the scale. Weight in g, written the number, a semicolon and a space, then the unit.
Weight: 230; g
